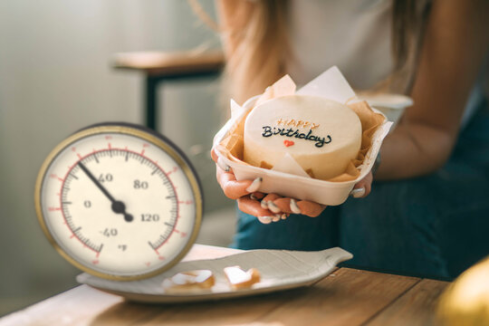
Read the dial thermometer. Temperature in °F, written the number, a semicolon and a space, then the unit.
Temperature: 30; °F
